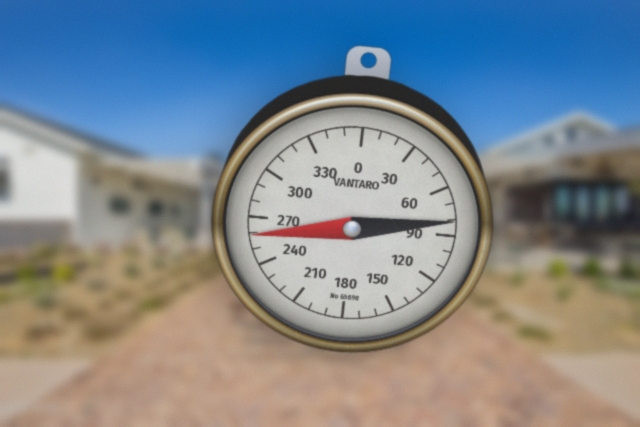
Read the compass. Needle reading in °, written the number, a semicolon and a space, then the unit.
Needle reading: 260; °
